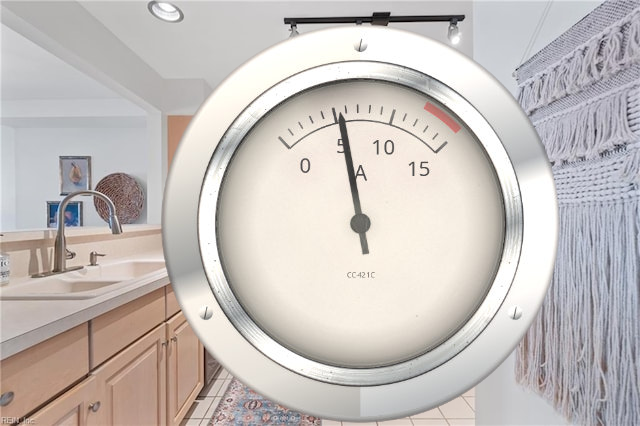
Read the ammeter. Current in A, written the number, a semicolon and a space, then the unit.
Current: 5.5; A
